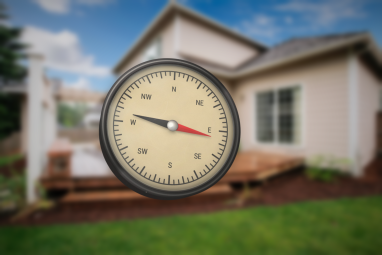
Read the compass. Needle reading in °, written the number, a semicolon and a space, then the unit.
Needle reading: 100; °
